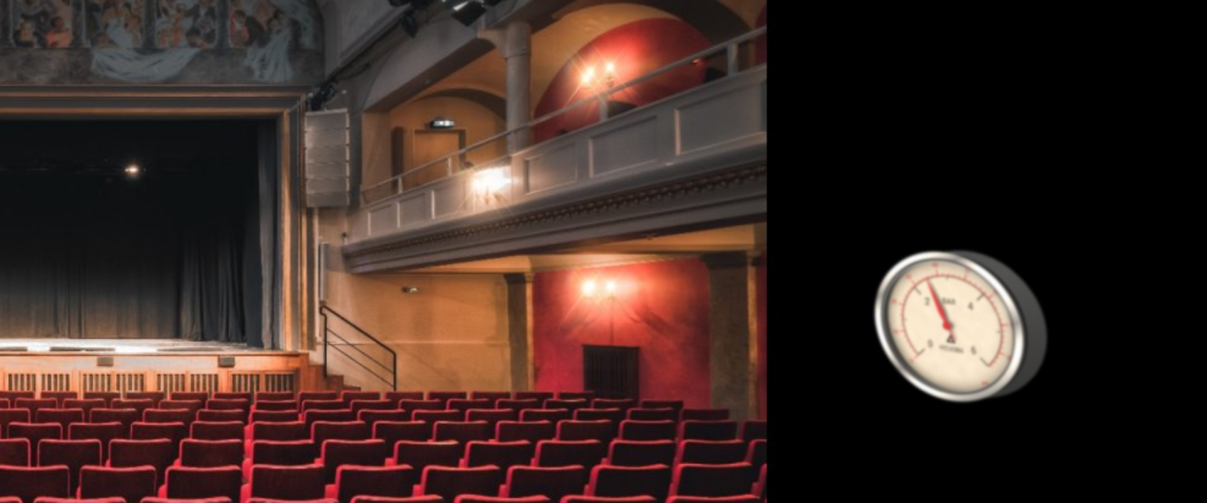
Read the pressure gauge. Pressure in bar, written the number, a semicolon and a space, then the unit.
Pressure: 2.5; bar
